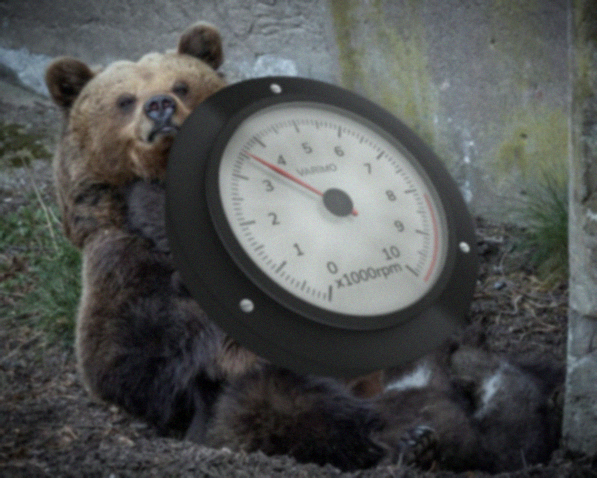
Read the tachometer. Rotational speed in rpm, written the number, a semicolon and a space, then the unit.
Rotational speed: 3500; rpm
